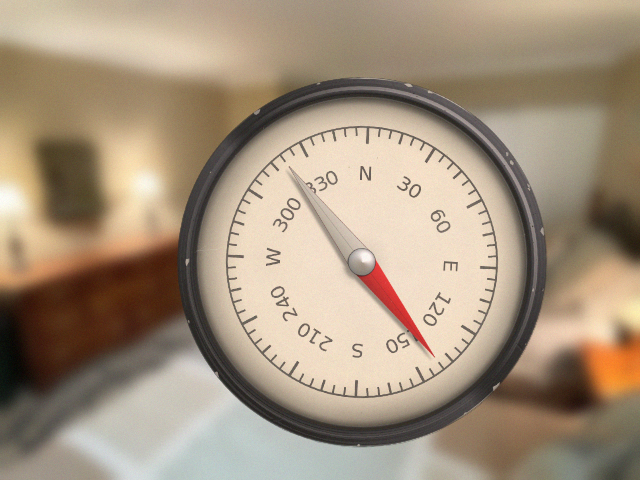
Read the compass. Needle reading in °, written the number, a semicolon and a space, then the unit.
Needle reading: 140; °
